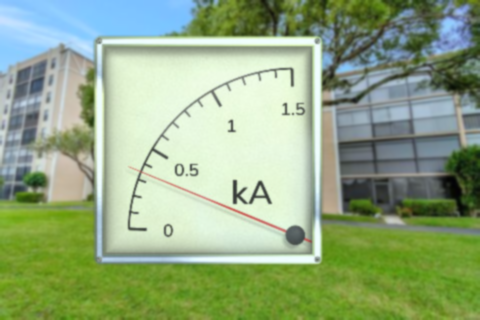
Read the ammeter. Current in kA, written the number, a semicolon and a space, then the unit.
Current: 0.35; kA
